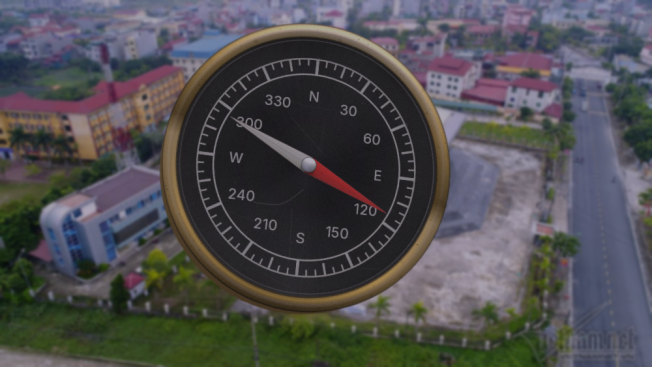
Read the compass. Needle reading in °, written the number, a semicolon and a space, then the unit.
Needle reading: 115; °
